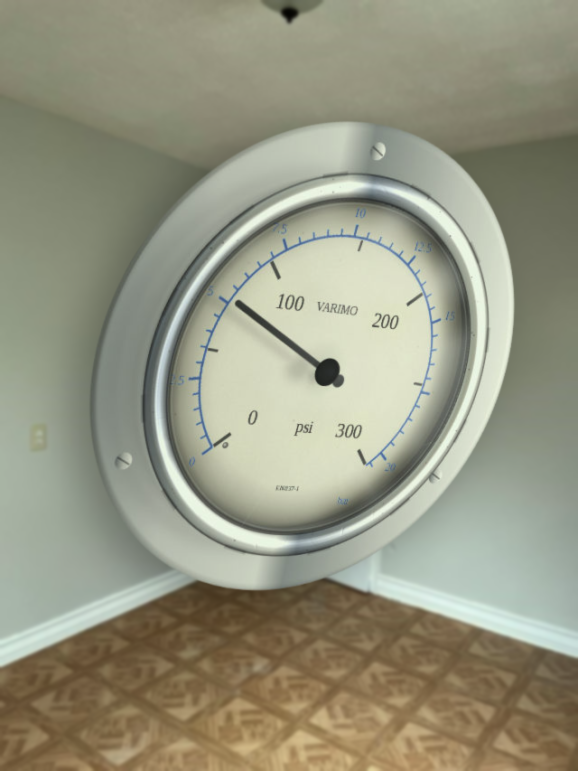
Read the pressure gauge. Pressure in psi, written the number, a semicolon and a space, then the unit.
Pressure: 75; psi
